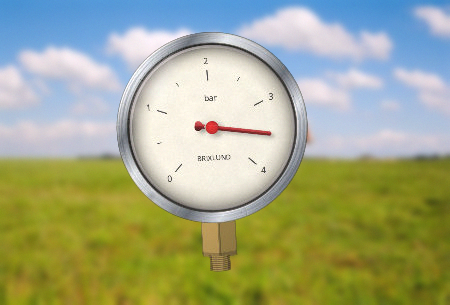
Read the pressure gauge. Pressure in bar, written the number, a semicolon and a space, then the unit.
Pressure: 3.5; bar
